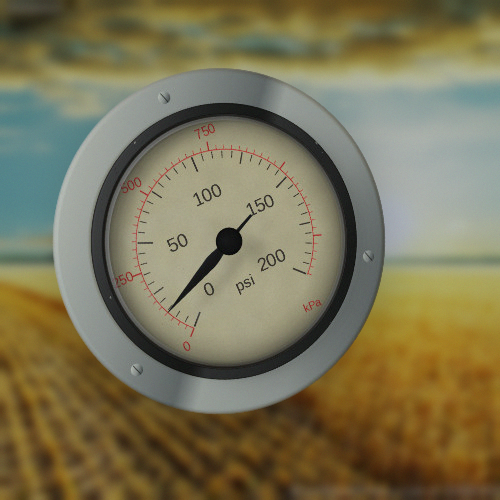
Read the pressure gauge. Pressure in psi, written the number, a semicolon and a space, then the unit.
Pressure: 15; psi
